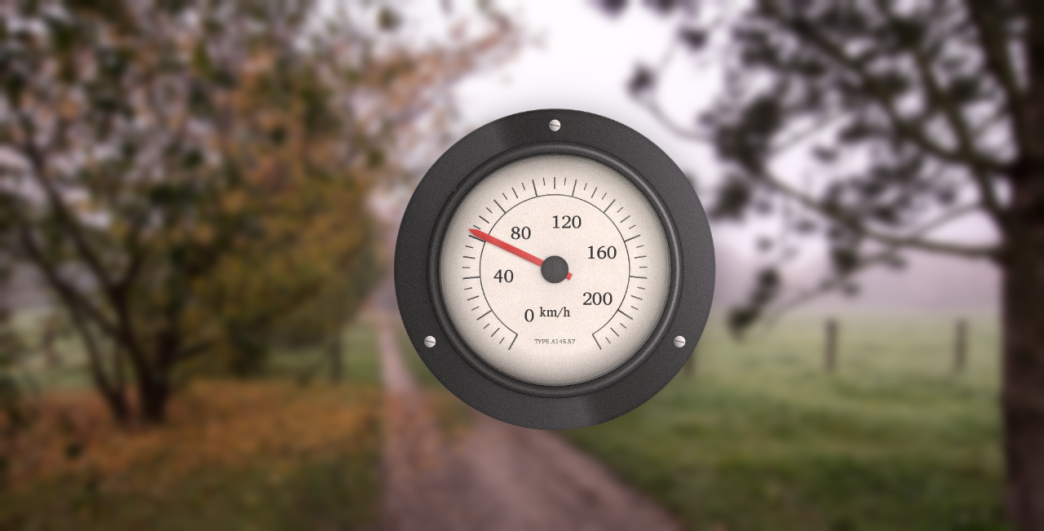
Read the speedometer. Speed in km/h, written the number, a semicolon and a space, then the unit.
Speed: 62.5; km/h
